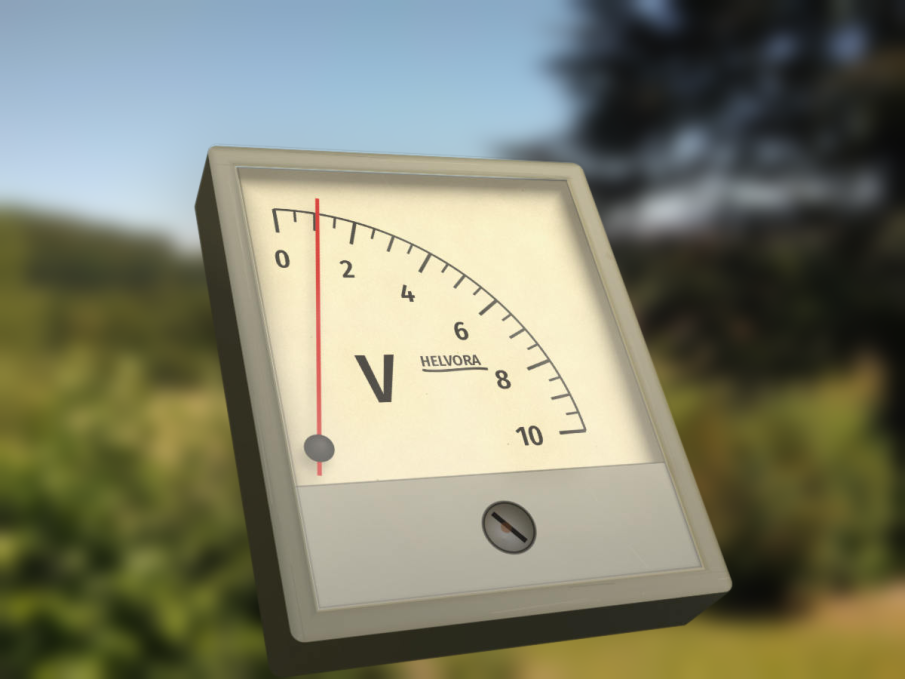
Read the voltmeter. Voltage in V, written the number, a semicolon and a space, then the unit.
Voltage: 1; V
